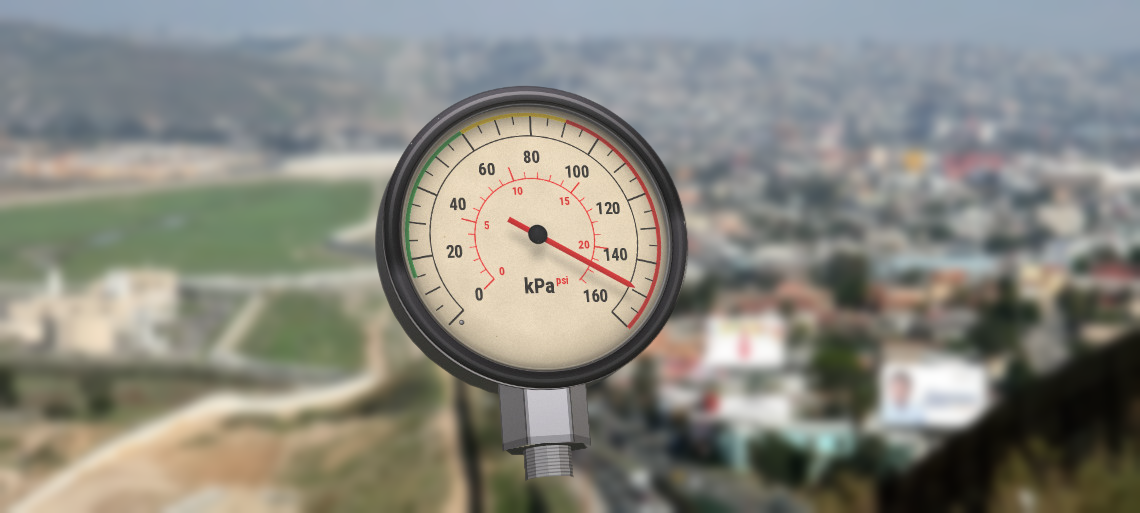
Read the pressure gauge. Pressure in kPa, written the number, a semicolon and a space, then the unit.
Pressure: 150; kPa
